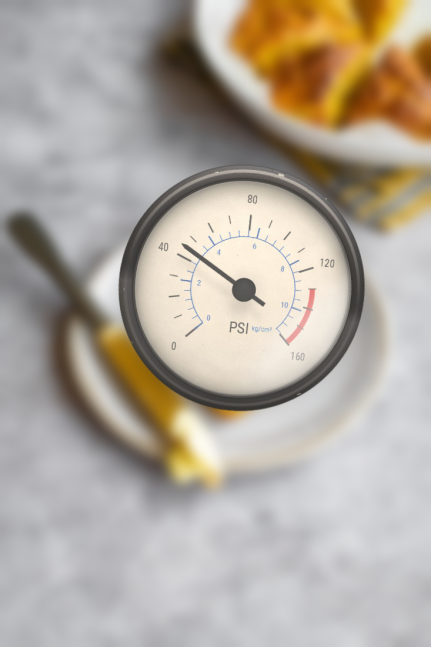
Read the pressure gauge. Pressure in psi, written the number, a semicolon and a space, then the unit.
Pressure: 45; psi
